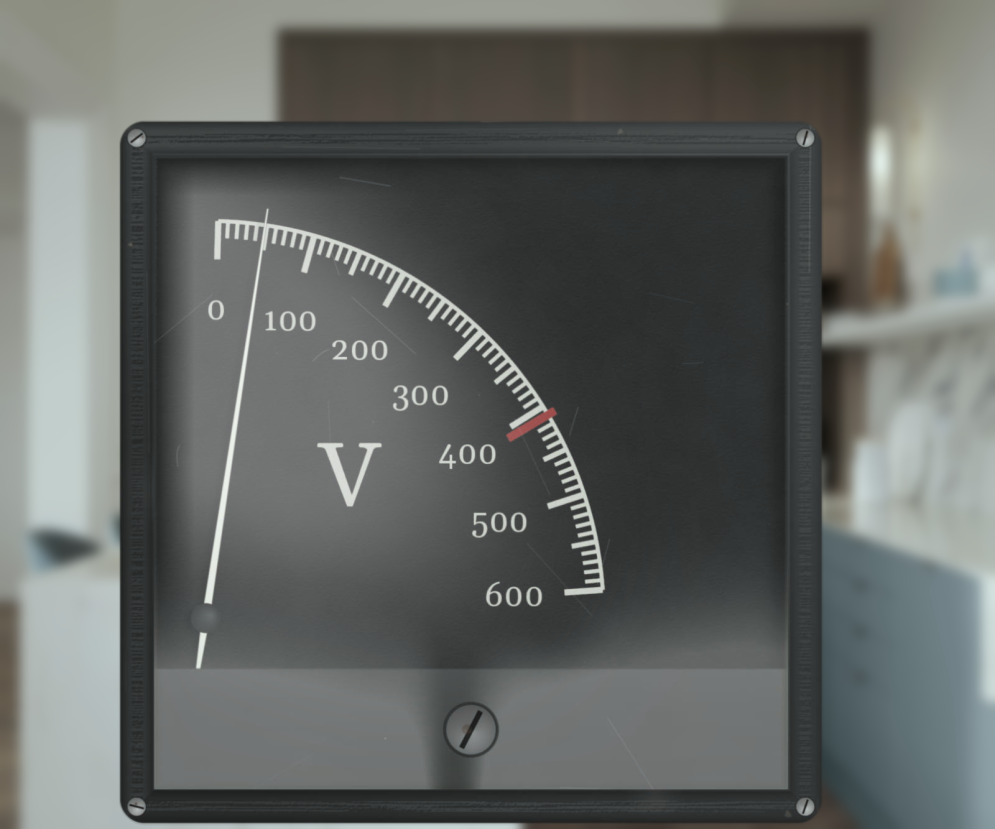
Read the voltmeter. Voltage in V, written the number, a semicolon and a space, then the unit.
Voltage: 50; V
